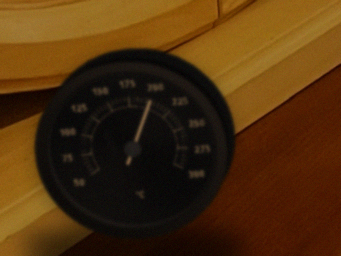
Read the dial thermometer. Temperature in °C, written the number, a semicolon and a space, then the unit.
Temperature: 200; °C
